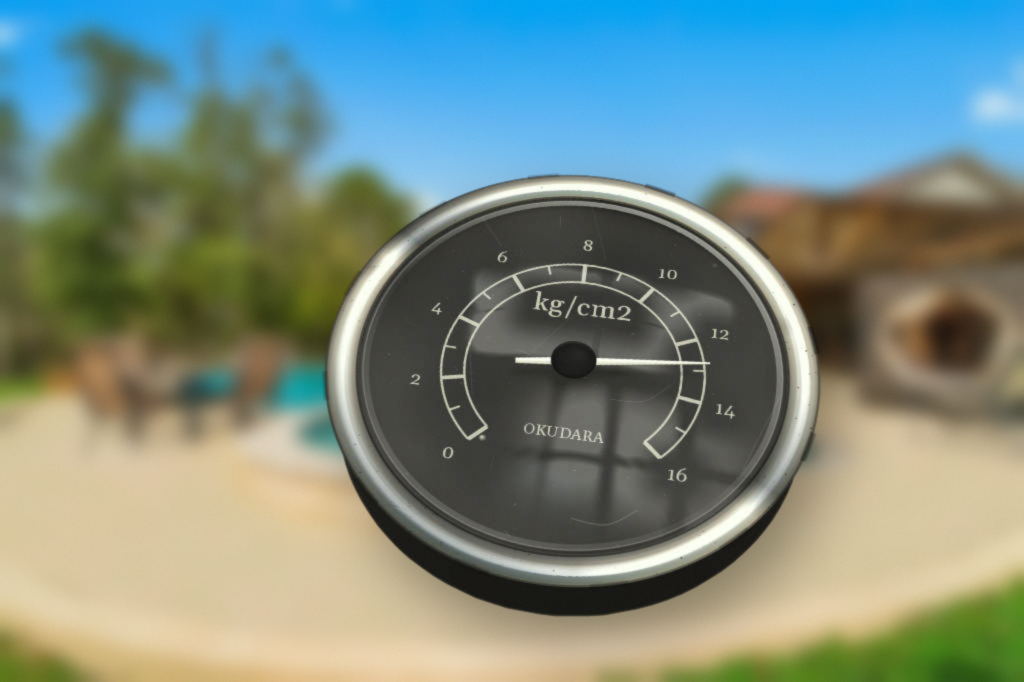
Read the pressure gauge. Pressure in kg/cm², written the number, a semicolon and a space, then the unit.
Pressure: 13; kg/cm²
